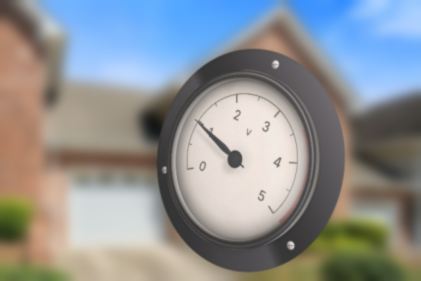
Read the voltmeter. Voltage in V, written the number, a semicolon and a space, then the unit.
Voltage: 1; V
